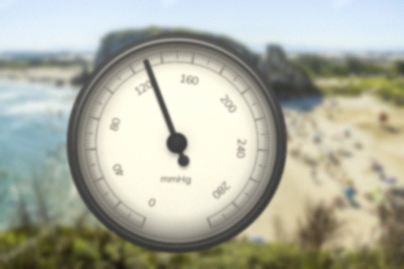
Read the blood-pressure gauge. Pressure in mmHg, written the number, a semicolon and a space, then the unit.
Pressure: 130; mmHg
